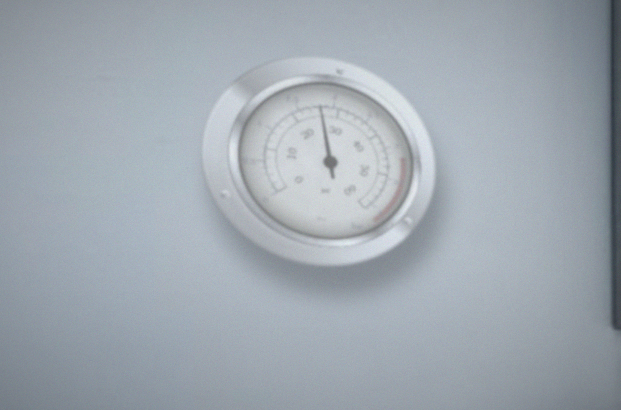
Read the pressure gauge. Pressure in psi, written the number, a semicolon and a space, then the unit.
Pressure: 26; psi
